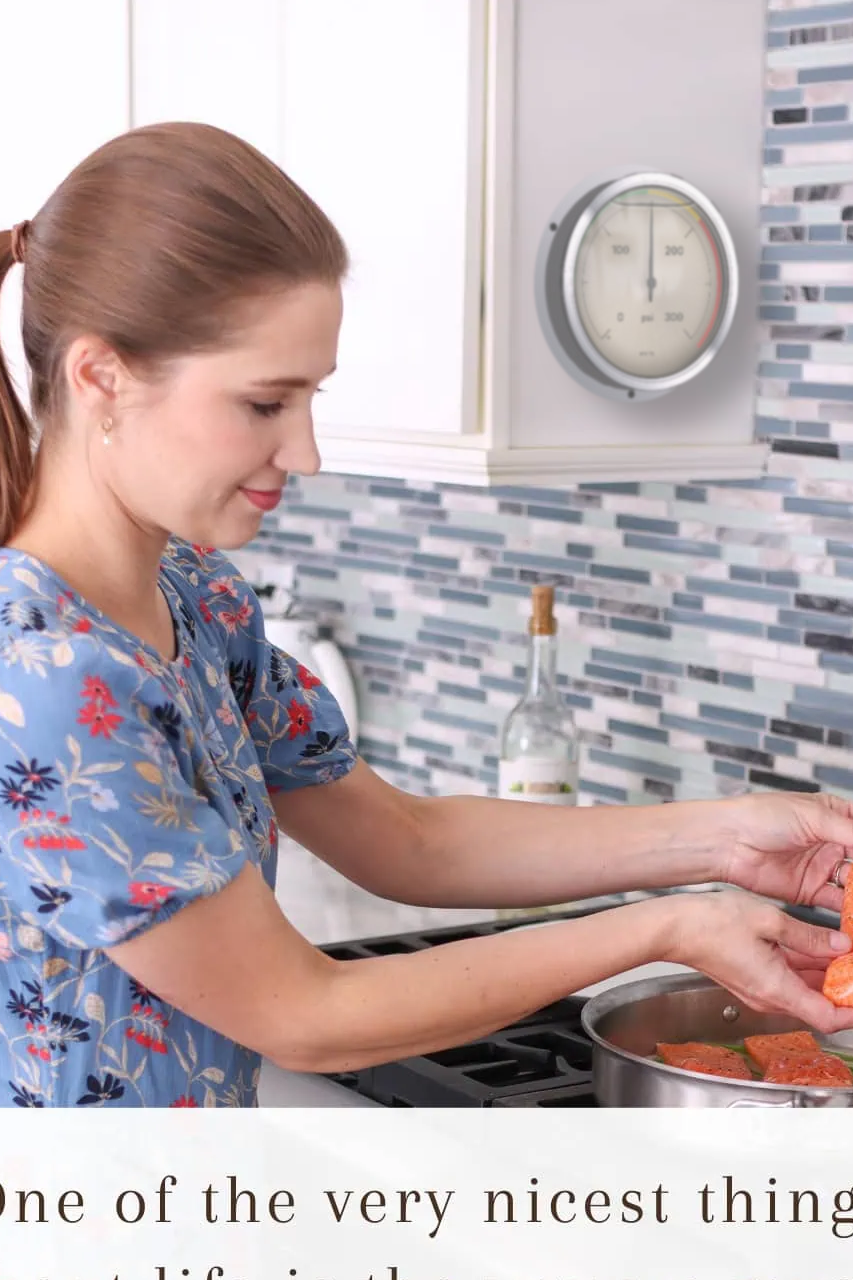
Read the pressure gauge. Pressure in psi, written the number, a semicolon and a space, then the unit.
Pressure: 150; psi
